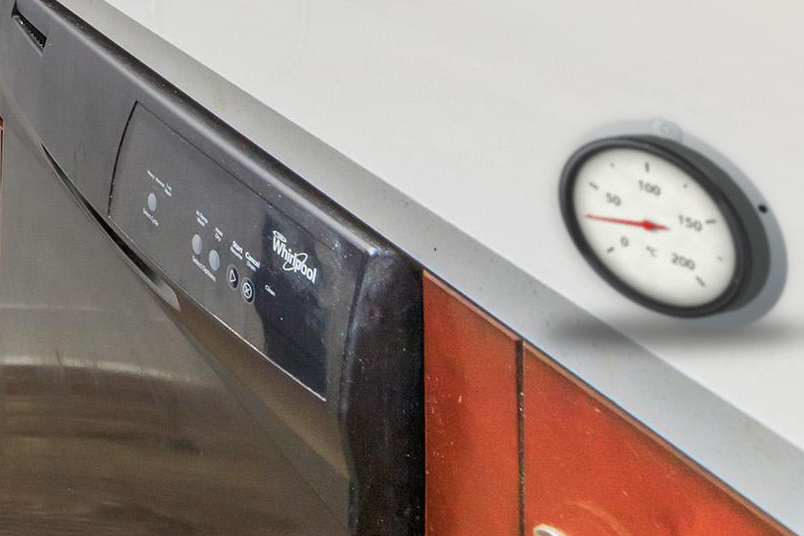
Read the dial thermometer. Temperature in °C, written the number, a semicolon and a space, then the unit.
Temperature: 25; °C
